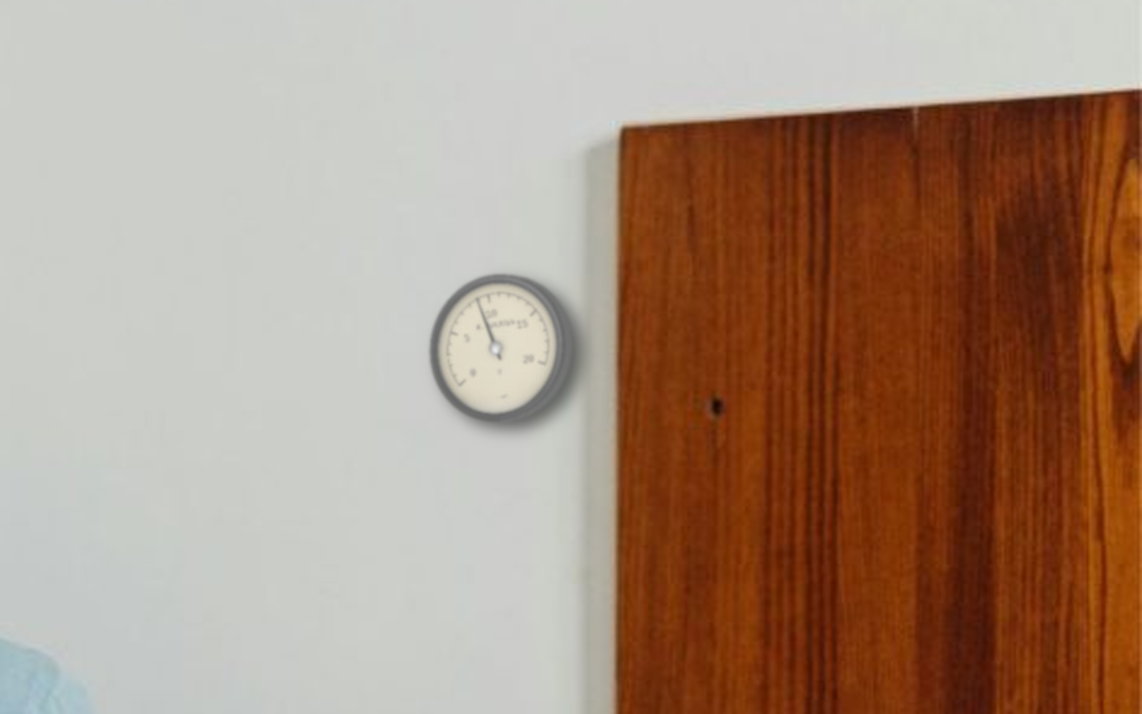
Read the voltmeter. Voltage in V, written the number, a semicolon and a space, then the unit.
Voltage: 9; V
